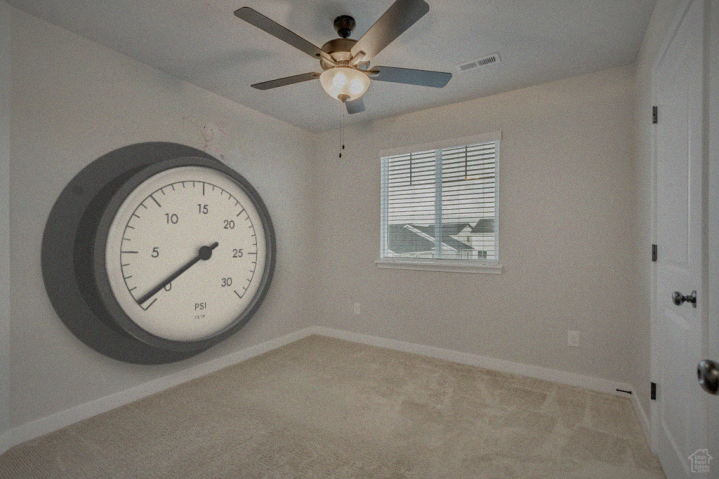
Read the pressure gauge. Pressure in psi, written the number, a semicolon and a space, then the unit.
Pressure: 1; psi
